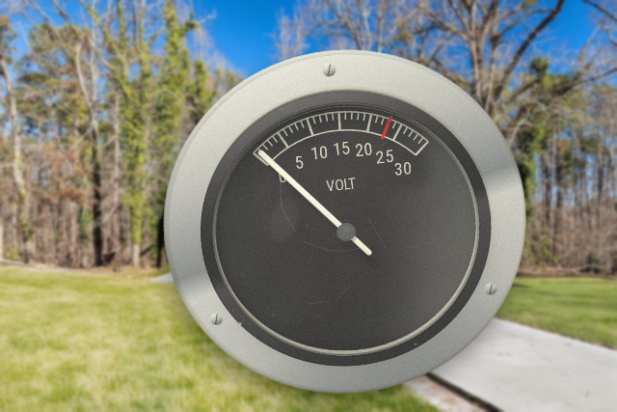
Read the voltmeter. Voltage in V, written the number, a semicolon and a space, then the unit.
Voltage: 1; V
